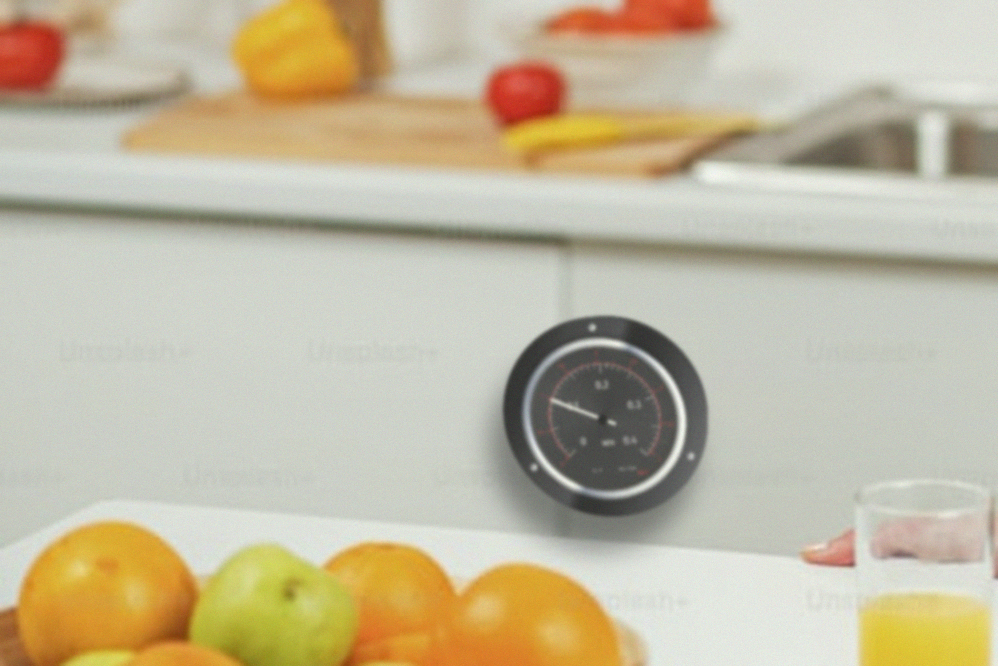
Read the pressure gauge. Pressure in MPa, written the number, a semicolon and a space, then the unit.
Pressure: 0.1; MPa
